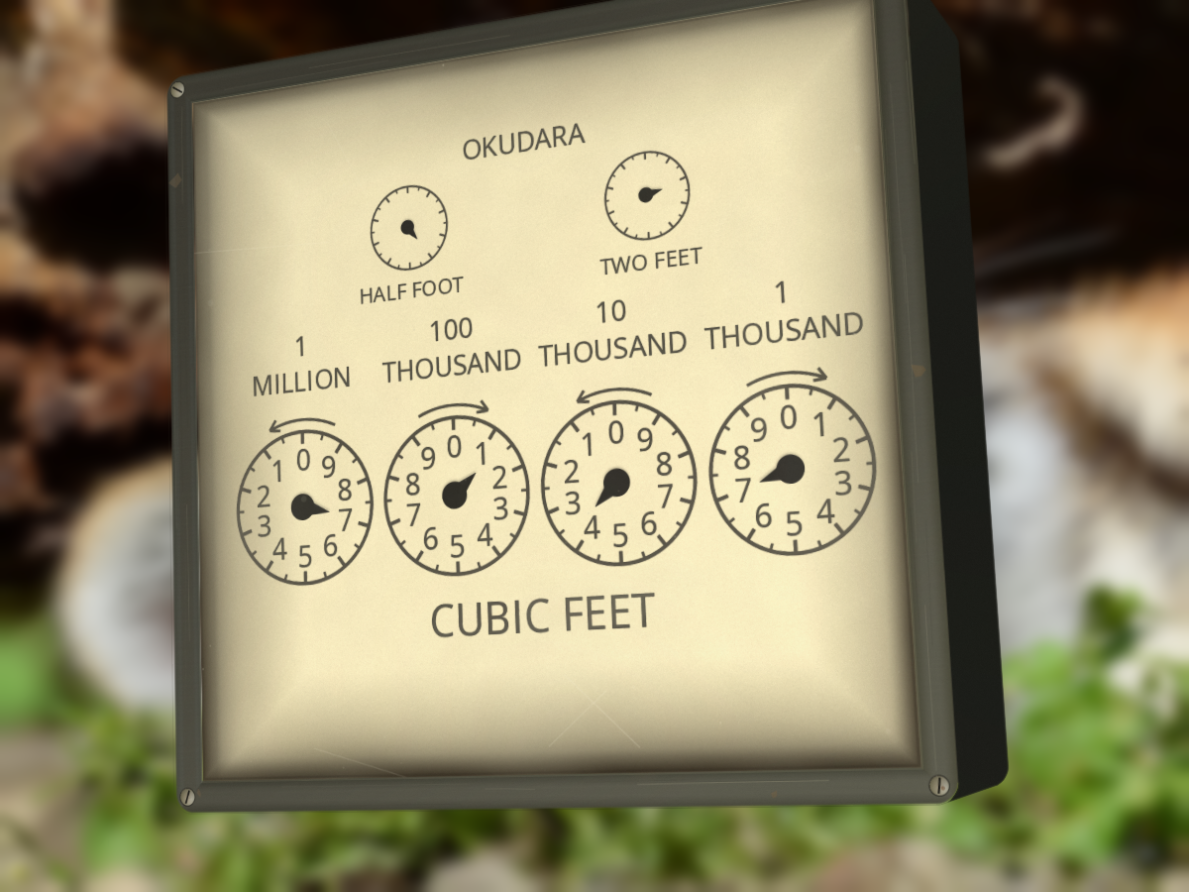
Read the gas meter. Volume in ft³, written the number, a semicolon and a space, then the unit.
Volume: 713700; ft³
